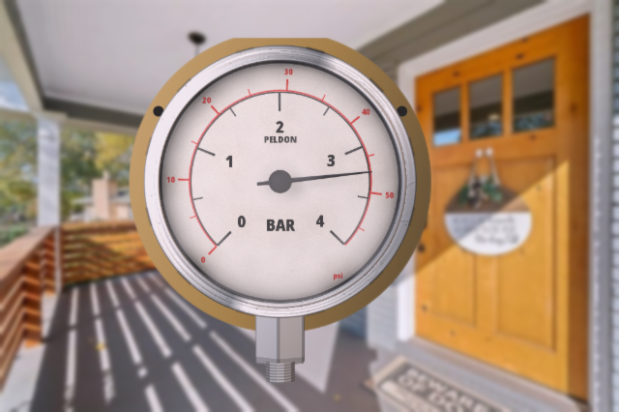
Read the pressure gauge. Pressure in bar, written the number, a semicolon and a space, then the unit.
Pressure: 3.25; bar
